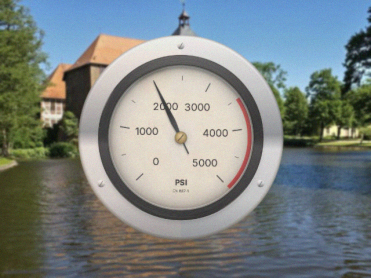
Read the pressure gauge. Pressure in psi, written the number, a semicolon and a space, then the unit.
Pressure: 2000; psi
